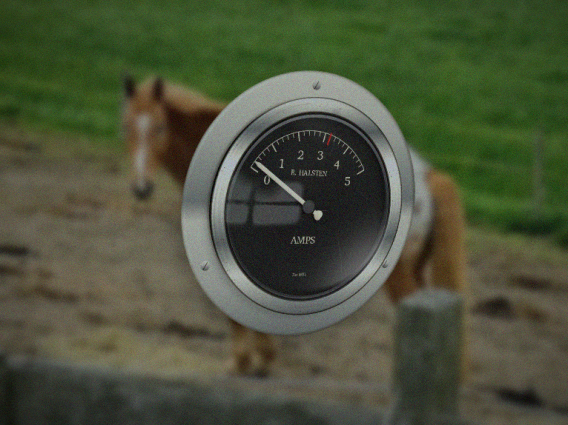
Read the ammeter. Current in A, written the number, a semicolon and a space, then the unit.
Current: 0.2; A
